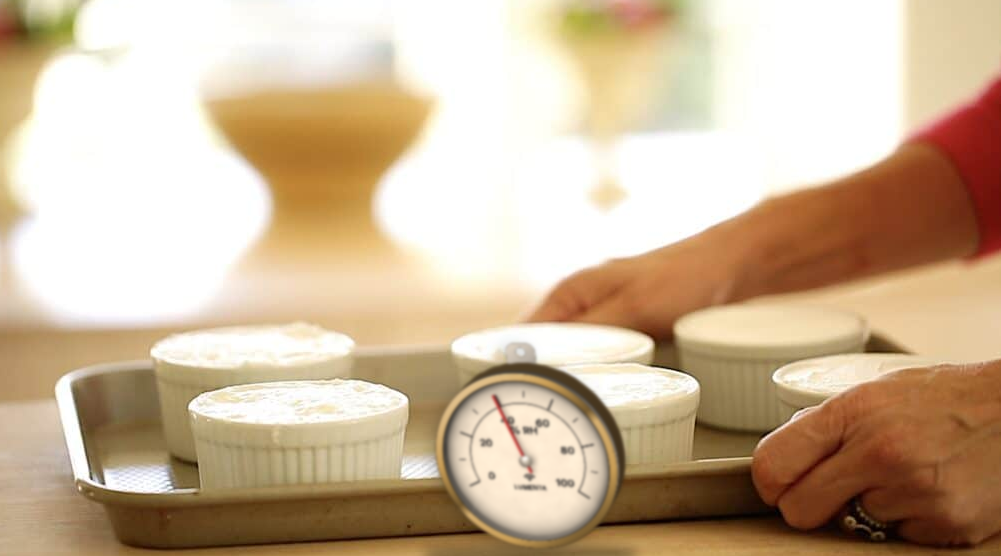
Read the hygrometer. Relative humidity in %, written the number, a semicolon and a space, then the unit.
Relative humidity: 40; %
